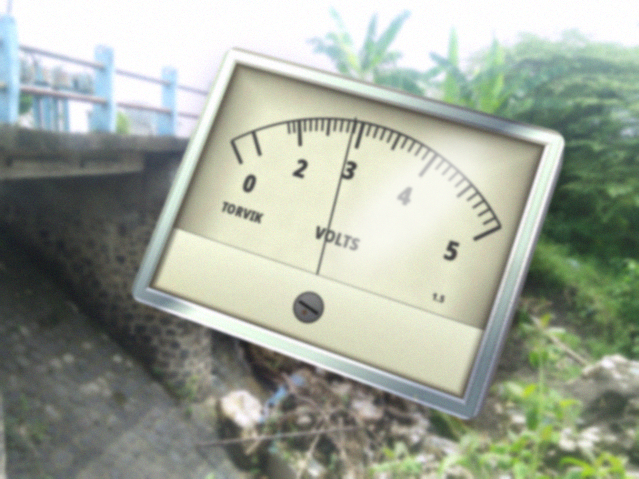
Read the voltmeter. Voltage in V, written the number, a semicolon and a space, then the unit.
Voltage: 2.9; V
